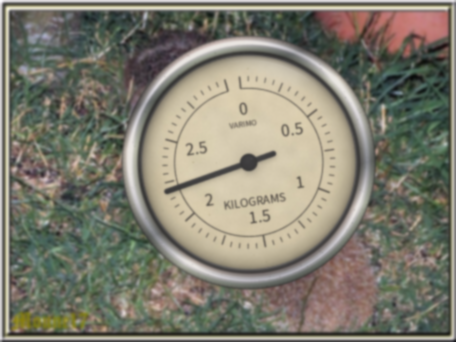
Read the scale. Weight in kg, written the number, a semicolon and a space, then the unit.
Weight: 2.2; kg
